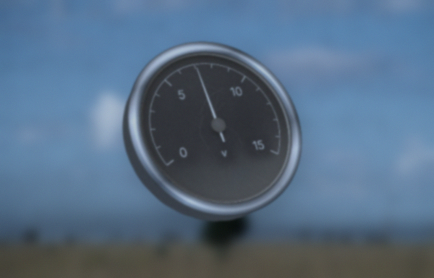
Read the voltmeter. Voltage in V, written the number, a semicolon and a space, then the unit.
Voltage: 7; V
